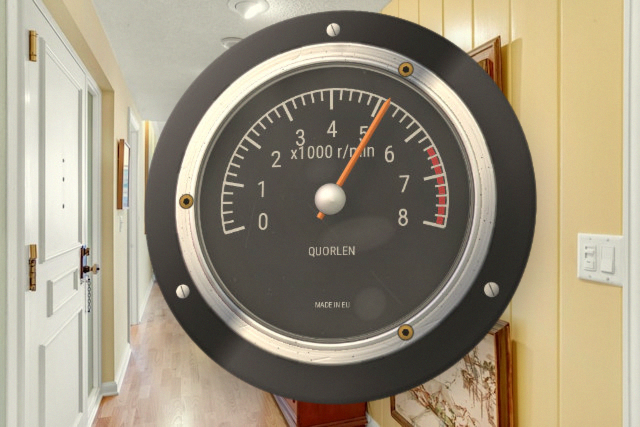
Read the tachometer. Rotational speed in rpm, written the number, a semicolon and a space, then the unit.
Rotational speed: 5200; rpm
